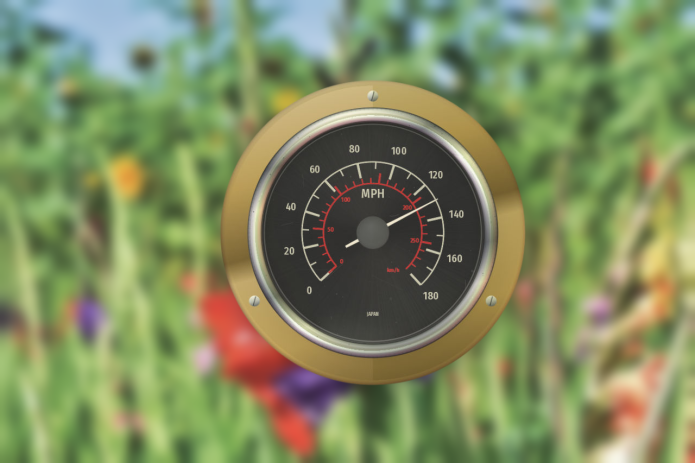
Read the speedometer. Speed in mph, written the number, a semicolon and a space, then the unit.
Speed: 130; mph
